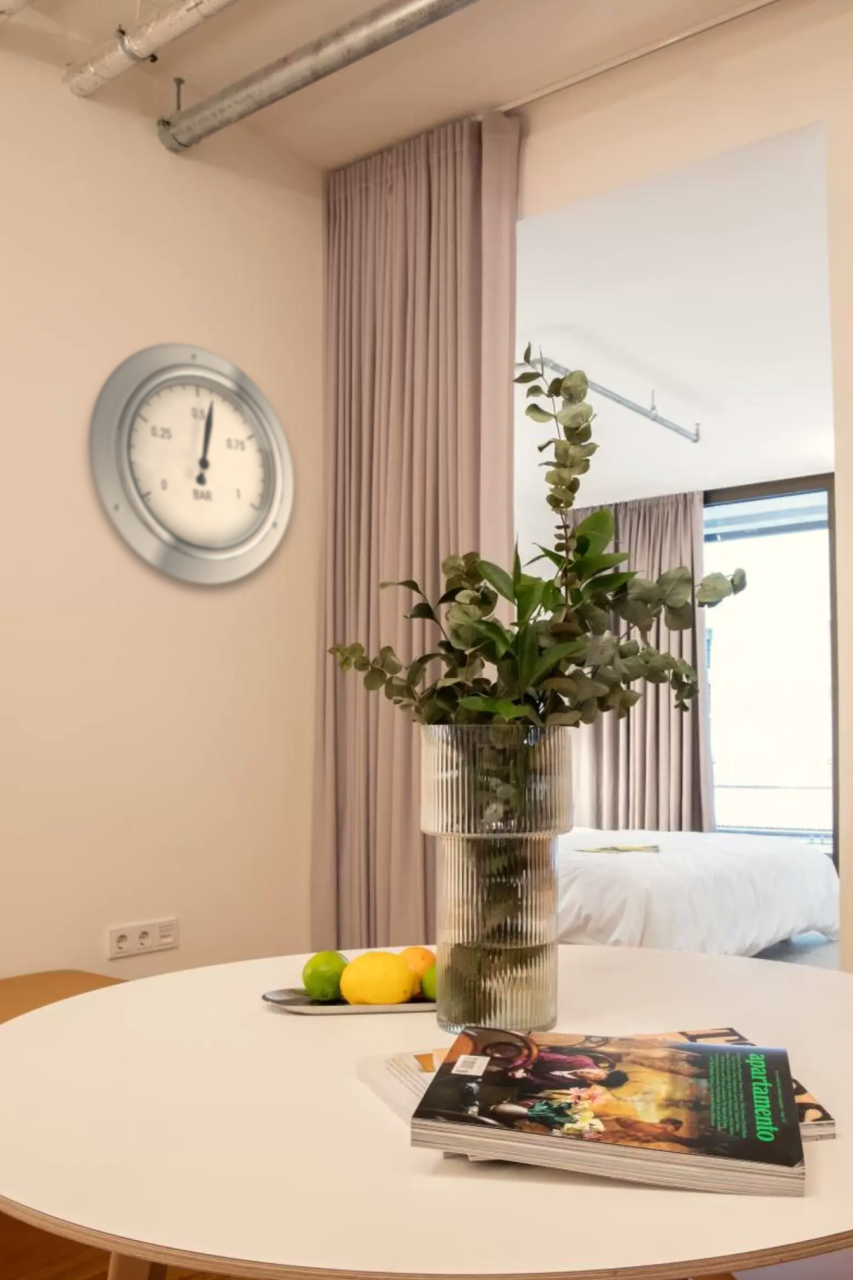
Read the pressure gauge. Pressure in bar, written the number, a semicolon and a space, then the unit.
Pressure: 0.55; bar
